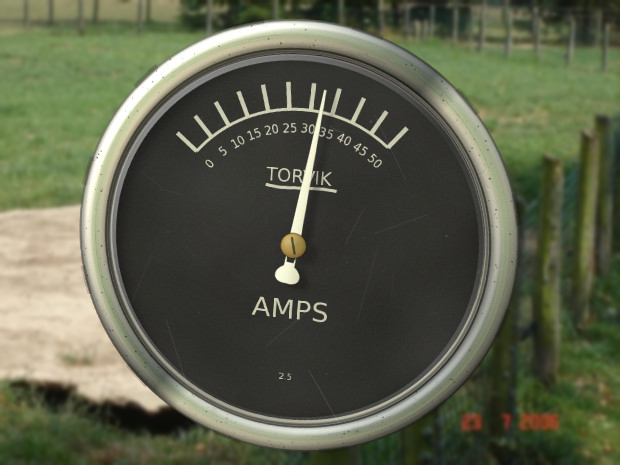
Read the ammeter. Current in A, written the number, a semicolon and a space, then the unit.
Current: 32.5; A
